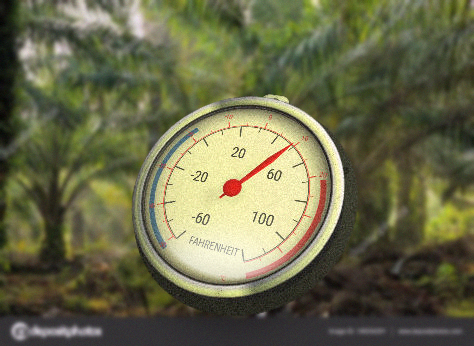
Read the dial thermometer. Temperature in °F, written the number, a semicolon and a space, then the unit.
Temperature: 50; °F
